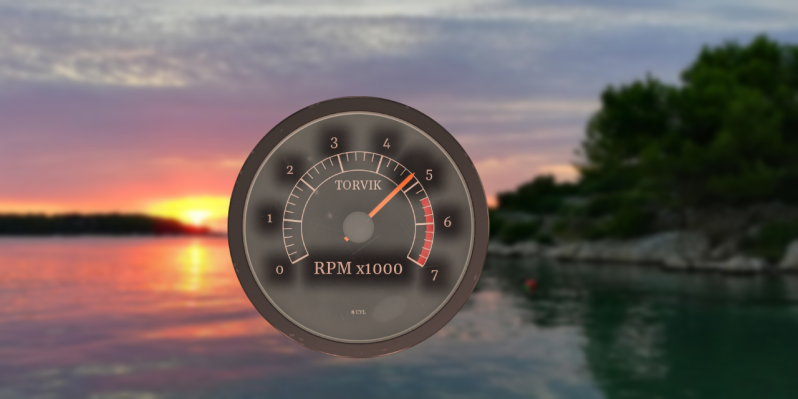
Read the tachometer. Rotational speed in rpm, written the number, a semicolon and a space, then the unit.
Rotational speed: 4800; rpm
